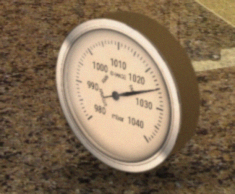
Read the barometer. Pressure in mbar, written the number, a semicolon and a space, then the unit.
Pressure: 1025; mbar
